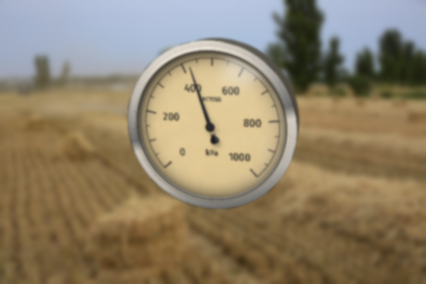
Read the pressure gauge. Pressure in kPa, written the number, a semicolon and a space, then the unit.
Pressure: 425; kPa
